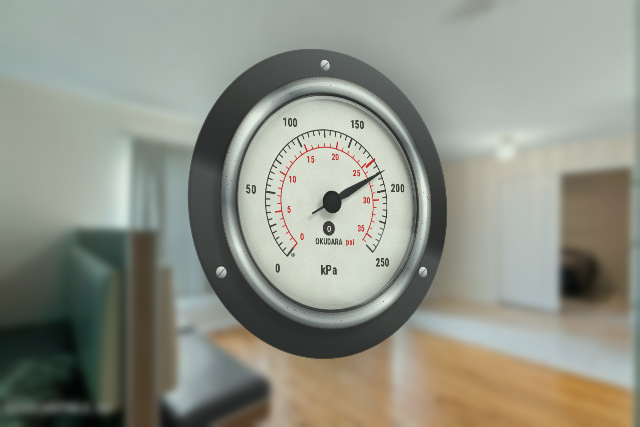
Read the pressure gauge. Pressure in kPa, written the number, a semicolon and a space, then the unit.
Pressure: 185; kPa
